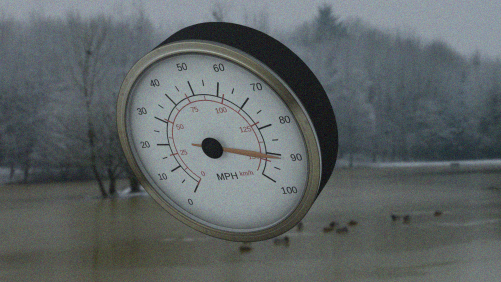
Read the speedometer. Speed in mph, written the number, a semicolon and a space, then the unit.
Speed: 90; mph
